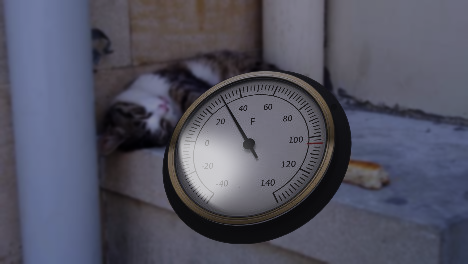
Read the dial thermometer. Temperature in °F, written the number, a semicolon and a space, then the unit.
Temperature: 30; °F
